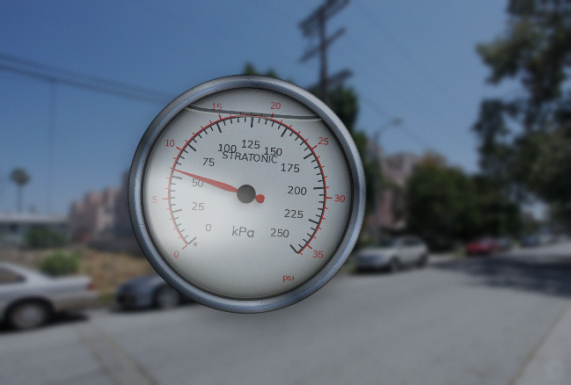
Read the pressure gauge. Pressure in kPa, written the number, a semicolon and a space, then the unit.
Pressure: 55; kPa
